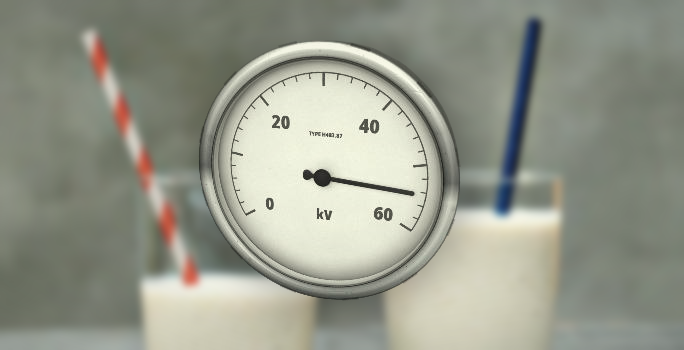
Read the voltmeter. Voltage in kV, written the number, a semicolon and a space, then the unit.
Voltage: 54; kV
